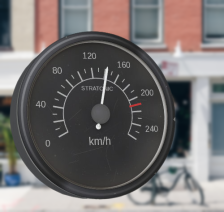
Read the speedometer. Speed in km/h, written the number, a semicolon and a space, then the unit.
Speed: 140; km/h
